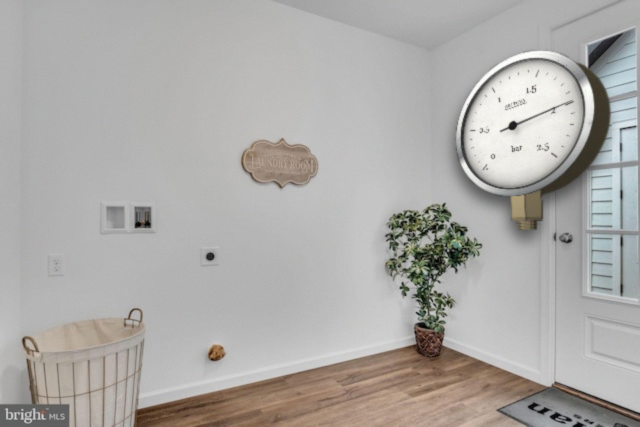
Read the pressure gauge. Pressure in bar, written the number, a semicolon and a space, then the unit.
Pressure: 2; bar
